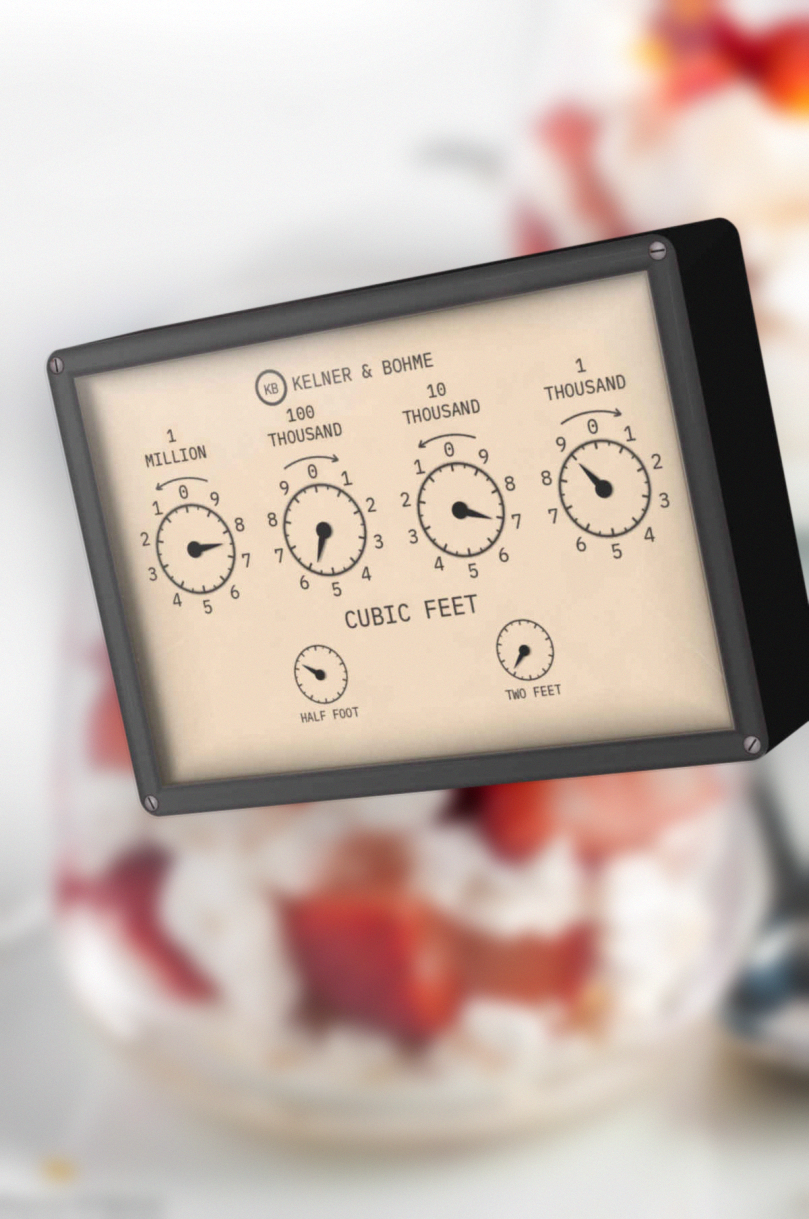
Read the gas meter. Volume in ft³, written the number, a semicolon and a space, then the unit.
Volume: 756900; ft³
